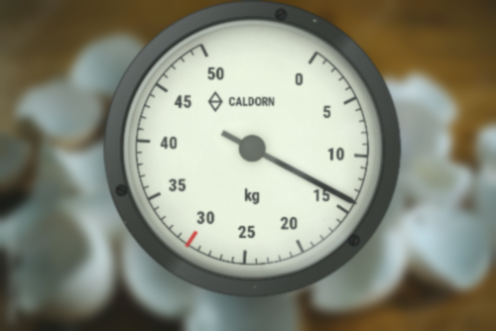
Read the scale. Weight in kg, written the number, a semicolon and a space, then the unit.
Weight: 14; kg
